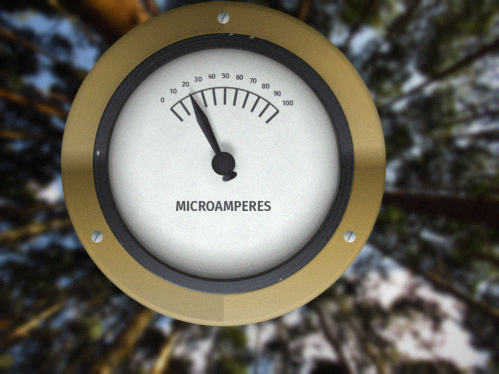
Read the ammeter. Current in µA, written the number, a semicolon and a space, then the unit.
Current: 20; µA
